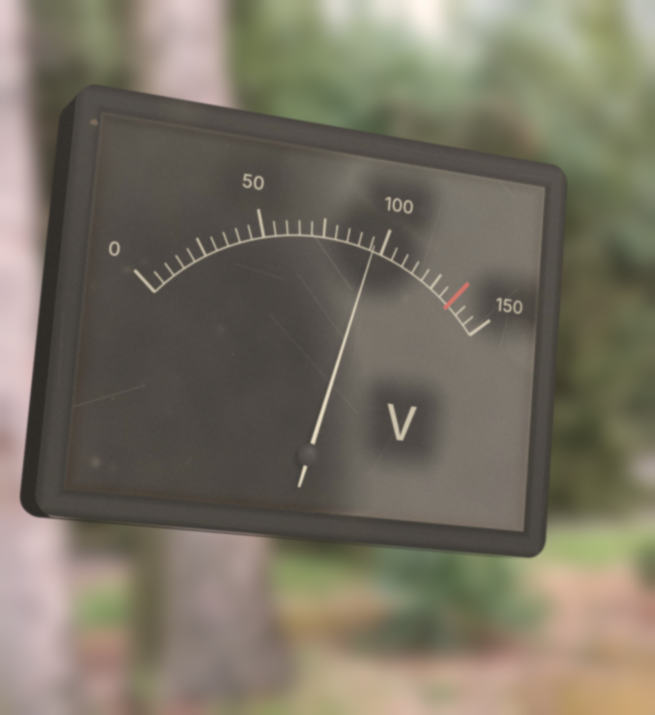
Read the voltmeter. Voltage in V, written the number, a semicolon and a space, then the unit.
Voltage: 95; V
